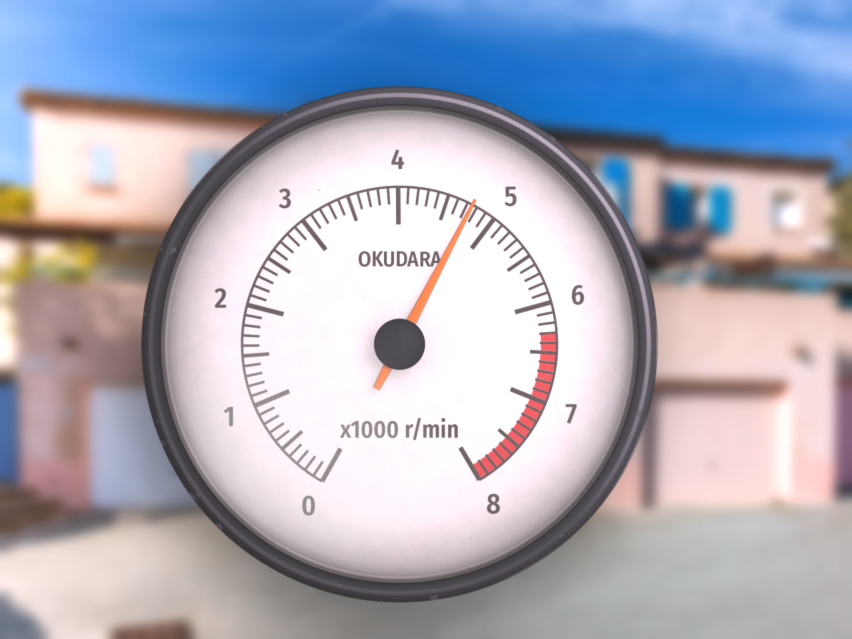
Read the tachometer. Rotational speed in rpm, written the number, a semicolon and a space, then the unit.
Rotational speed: 4750; rpm
